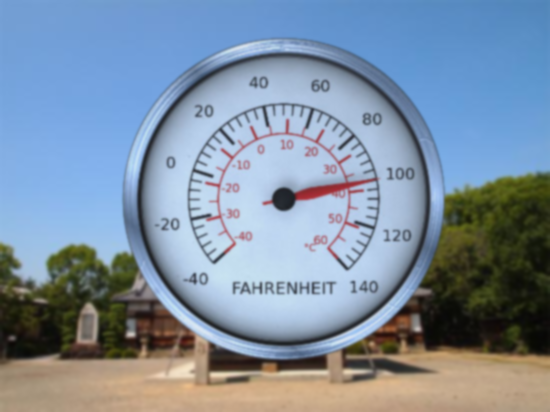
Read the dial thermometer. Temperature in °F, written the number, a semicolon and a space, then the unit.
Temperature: 100; °F
